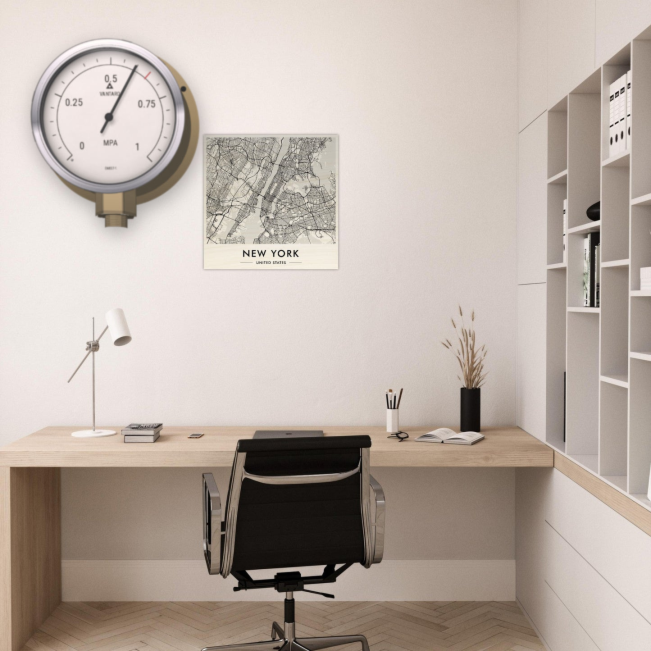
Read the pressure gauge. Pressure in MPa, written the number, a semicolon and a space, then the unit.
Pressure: 0.6; MPa
